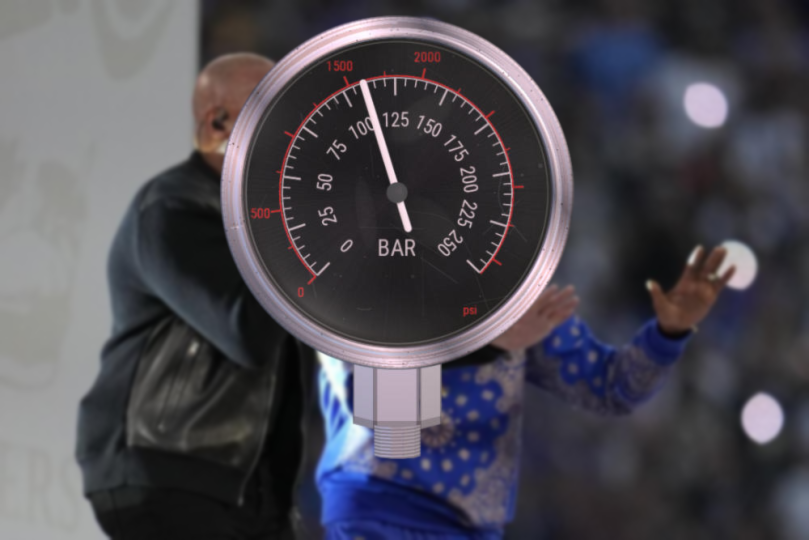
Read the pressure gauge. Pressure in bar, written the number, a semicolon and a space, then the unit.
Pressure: 110; bar
